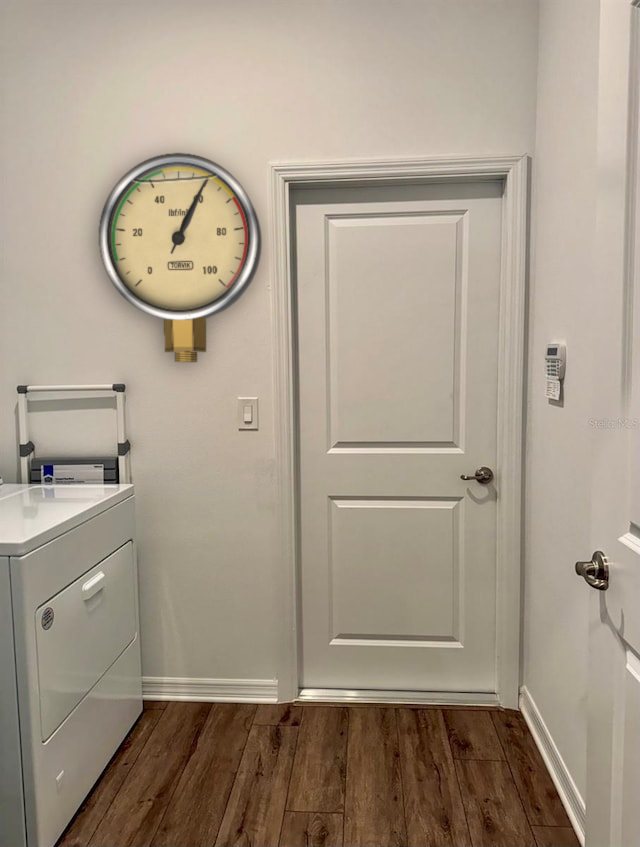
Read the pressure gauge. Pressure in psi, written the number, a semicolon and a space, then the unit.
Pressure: 60; psi
